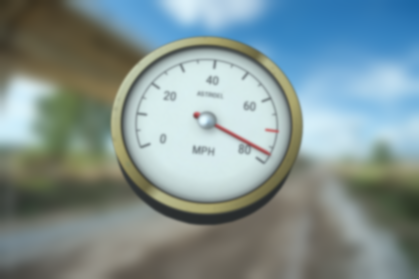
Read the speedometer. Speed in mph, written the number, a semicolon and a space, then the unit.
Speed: 77.5; mph
